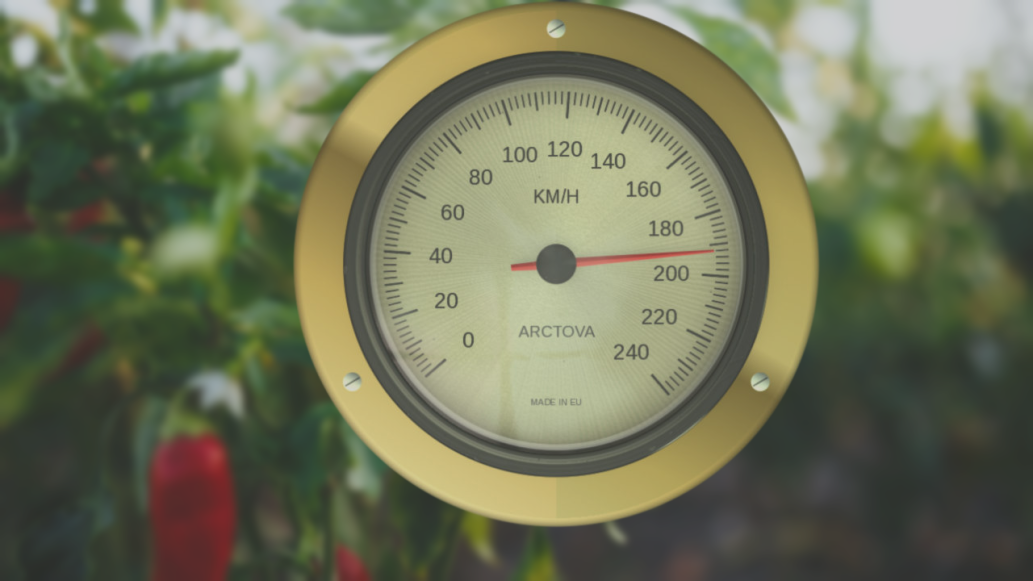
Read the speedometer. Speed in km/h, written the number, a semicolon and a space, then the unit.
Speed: 192; km/h
